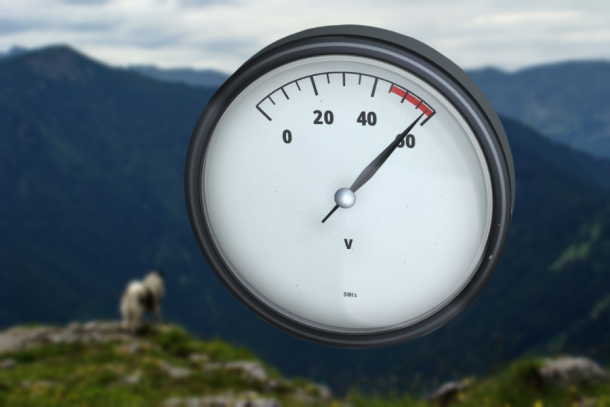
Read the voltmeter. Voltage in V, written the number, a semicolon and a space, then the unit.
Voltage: 57.5; V
